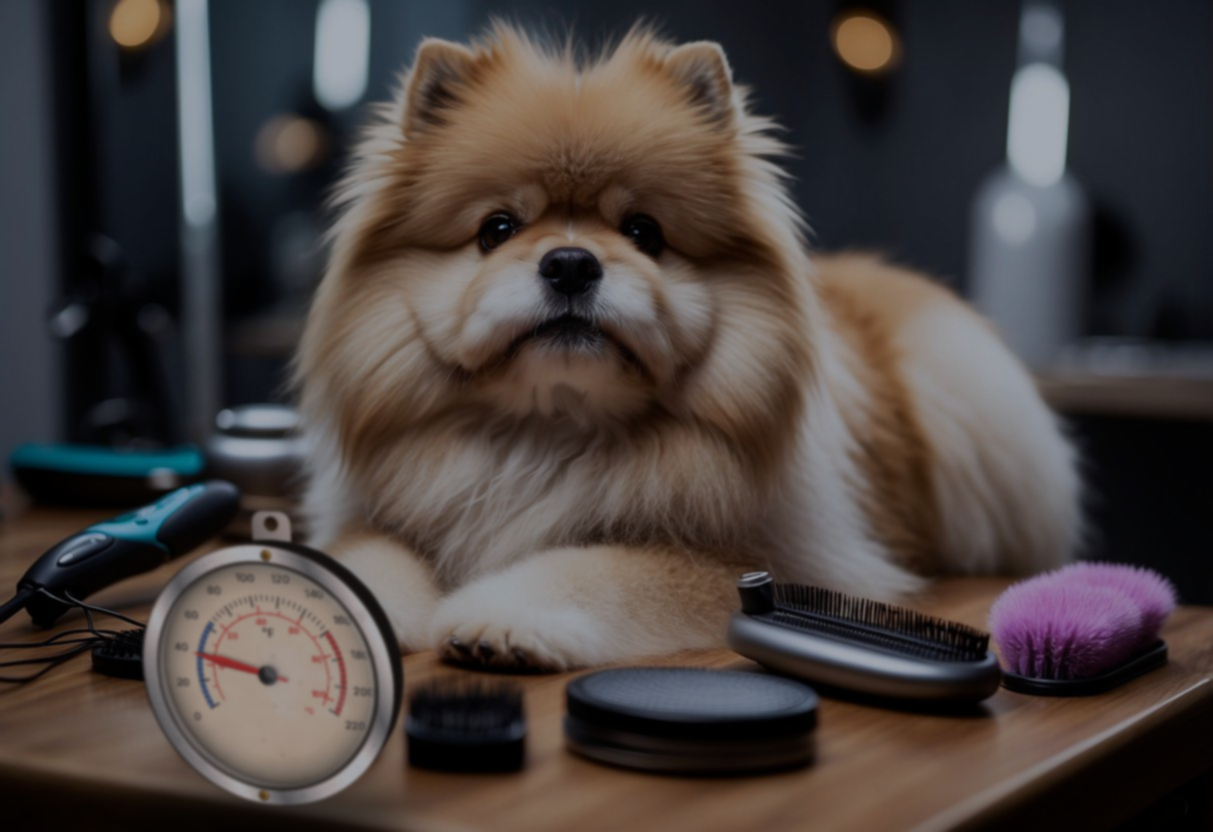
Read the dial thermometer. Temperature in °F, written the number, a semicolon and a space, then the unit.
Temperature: 40; °F
